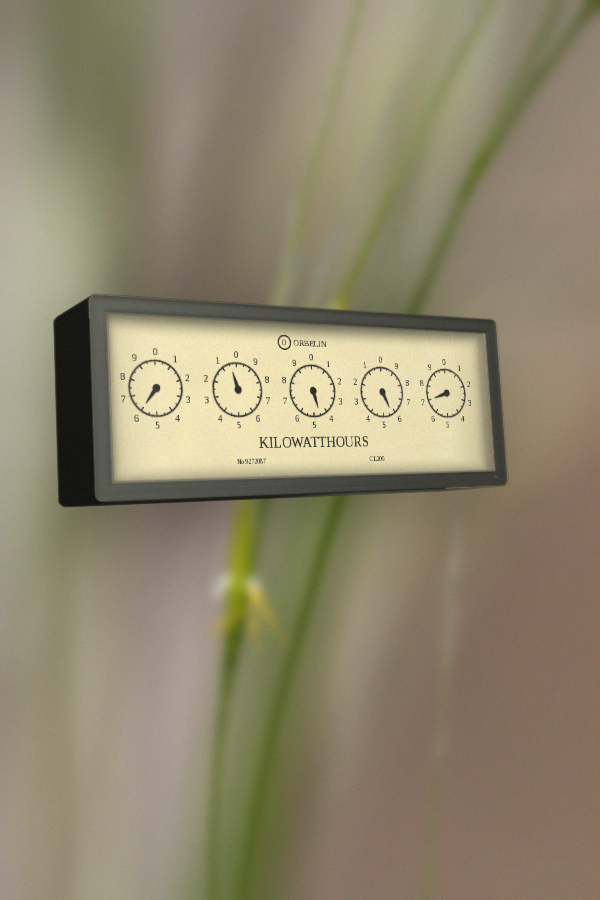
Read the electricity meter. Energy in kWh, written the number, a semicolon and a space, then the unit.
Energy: 60457; kWh
